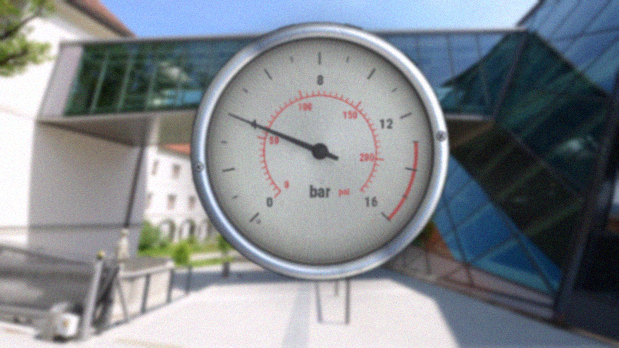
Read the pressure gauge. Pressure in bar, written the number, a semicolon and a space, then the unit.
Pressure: 4; bar
